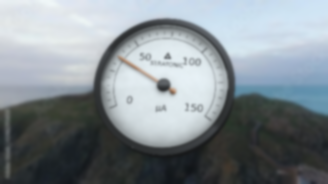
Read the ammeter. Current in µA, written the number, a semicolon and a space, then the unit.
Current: 35; µA
